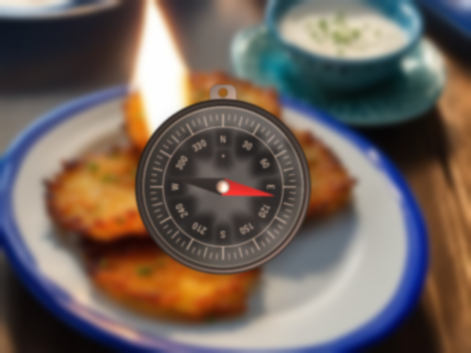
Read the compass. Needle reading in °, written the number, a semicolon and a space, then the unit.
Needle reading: 100; °
